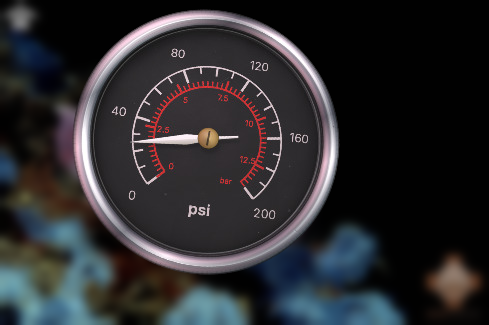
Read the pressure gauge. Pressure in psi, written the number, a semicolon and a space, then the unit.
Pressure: 25; psi
